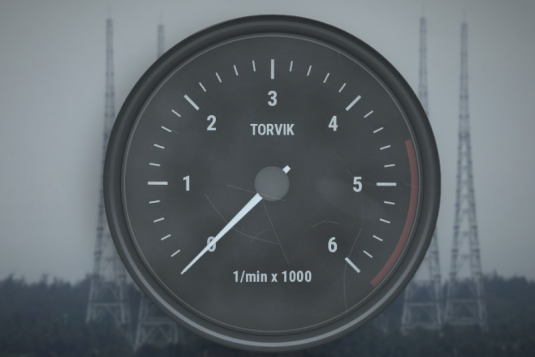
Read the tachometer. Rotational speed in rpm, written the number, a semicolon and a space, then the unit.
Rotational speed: 0; rpm
